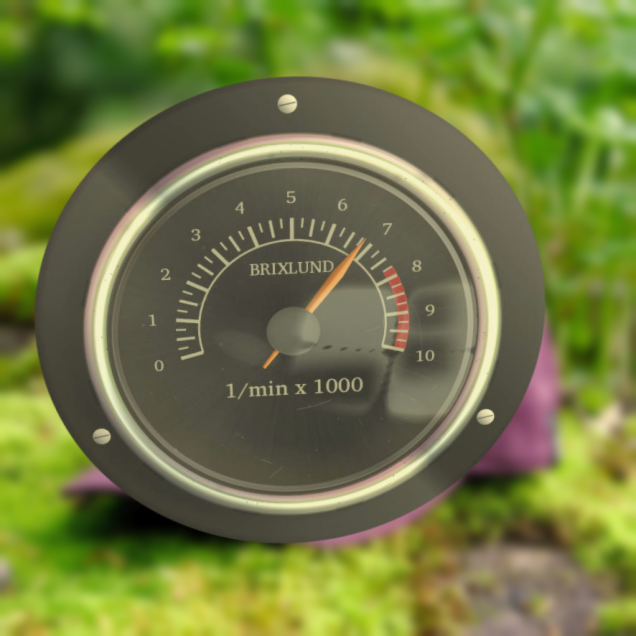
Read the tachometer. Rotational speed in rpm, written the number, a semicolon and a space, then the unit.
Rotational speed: 6750; rpm
